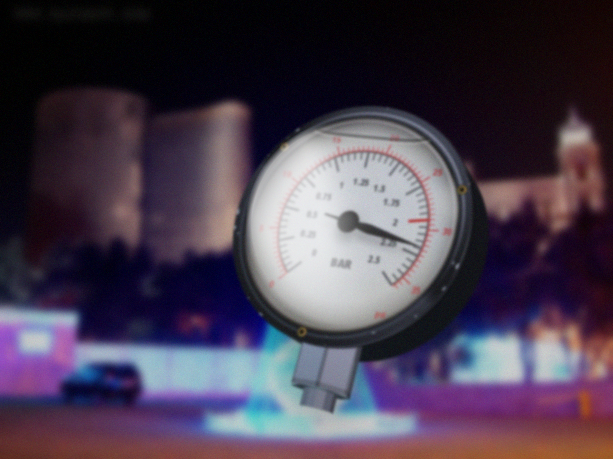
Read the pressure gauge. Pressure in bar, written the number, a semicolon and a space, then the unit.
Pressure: 2.2; bar
